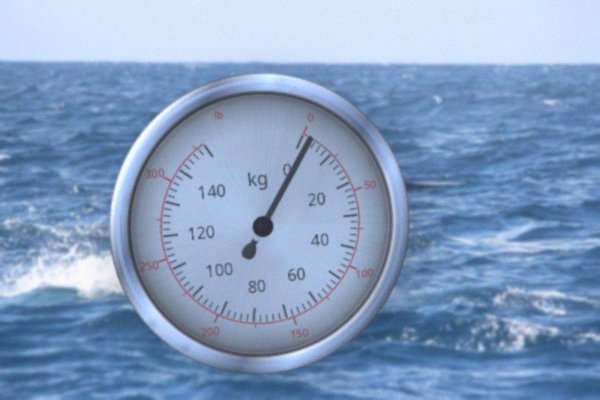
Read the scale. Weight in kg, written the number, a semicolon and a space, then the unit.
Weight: 2; kg
